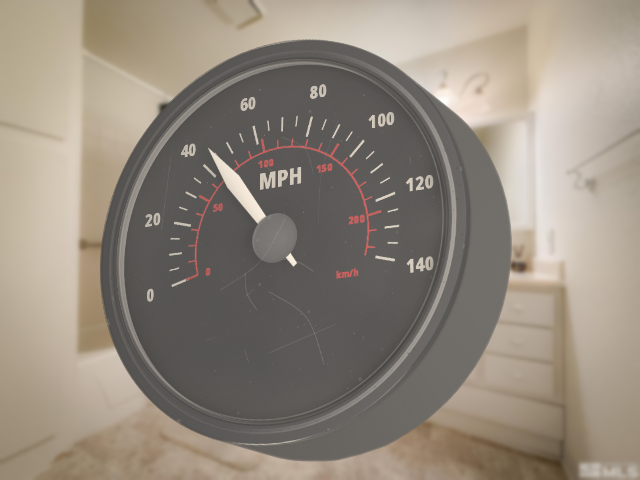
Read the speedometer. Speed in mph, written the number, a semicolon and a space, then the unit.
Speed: 45; mph
